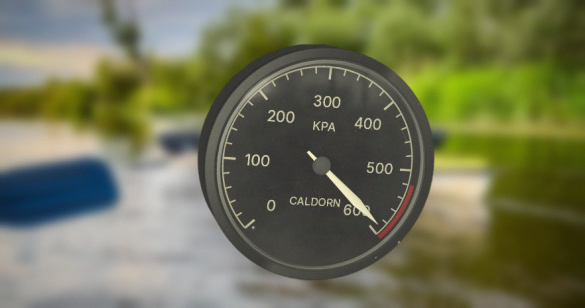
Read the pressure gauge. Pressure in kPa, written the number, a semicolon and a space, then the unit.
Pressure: 590; kPa
